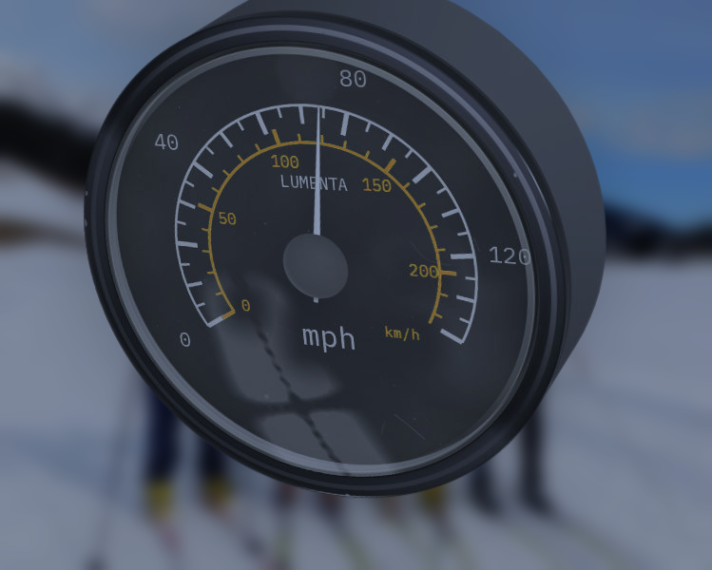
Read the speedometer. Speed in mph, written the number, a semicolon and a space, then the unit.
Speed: 75; mph
